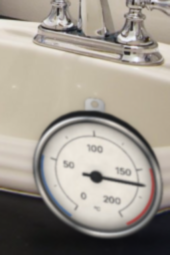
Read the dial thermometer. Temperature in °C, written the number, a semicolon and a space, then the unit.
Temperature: 162.5; °C
